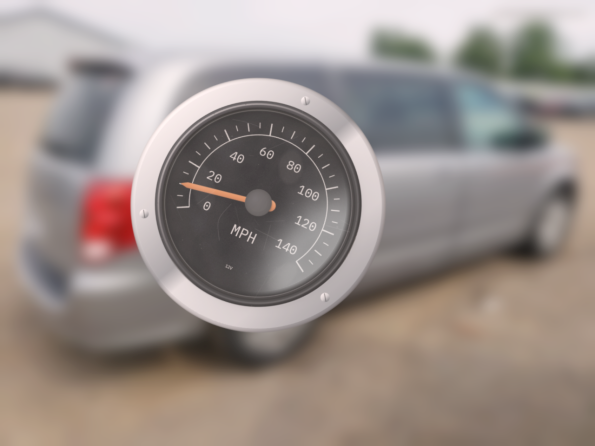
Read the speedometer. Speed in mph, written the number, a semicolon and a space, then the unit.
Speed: 10; mph
